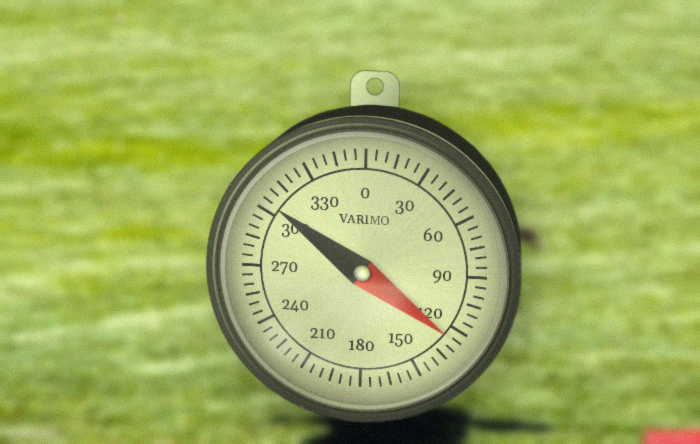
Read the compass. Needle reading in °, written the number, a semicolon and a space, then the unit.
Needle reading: 125; °
